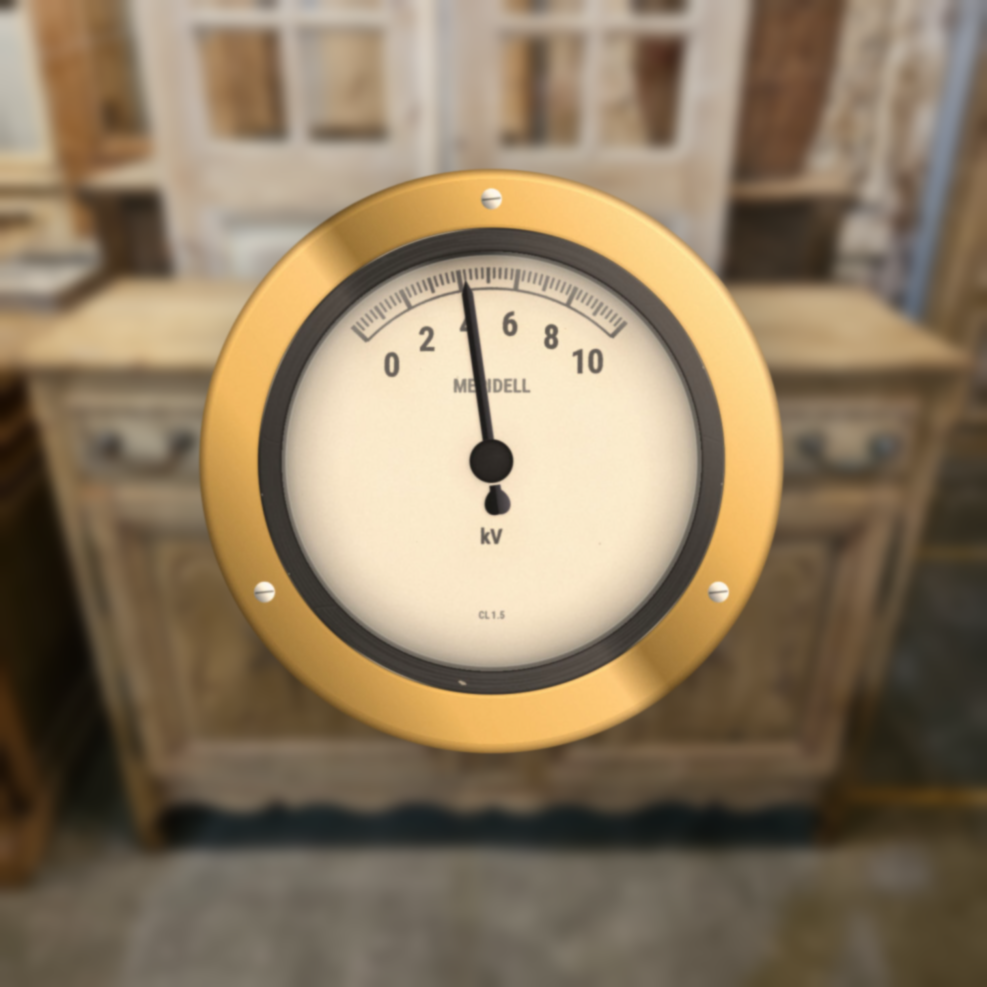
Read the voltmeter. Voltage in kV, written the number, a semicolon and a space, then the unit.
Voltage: 4.2; kV
